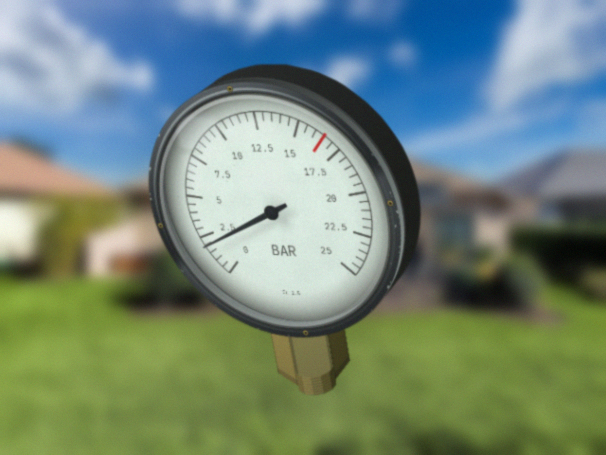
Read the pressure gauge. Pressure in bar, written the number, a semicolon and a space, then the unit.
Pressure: 2; bar
